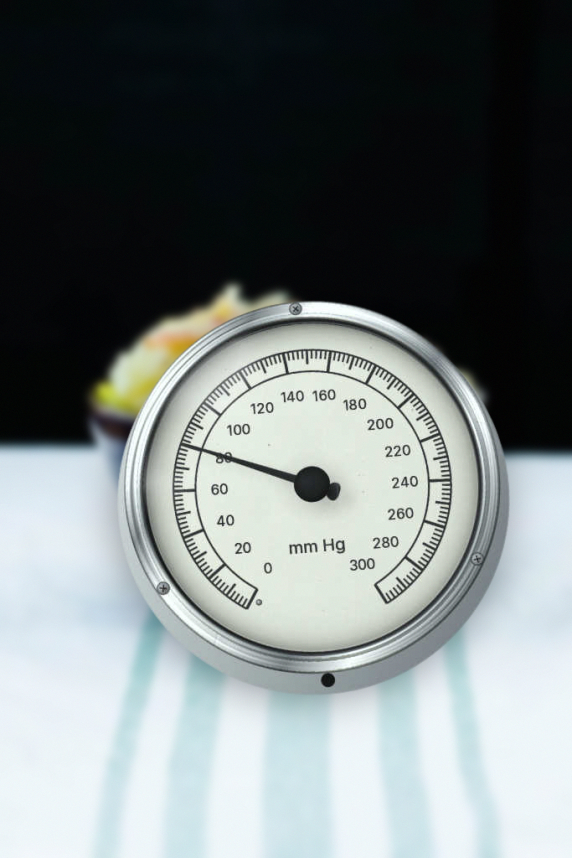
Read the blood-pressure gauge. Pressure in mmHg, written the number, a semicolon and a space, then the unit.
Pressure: 80; mmHg
